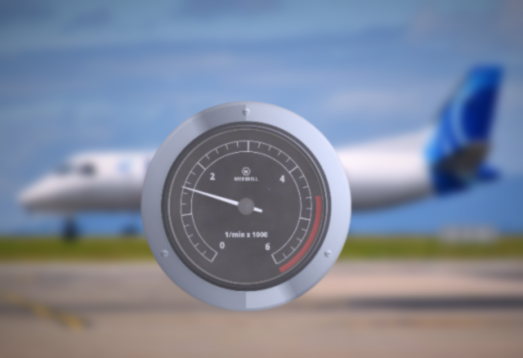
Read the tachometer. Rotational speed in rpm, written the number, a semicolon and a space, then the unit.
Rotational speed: 1500; rpm
